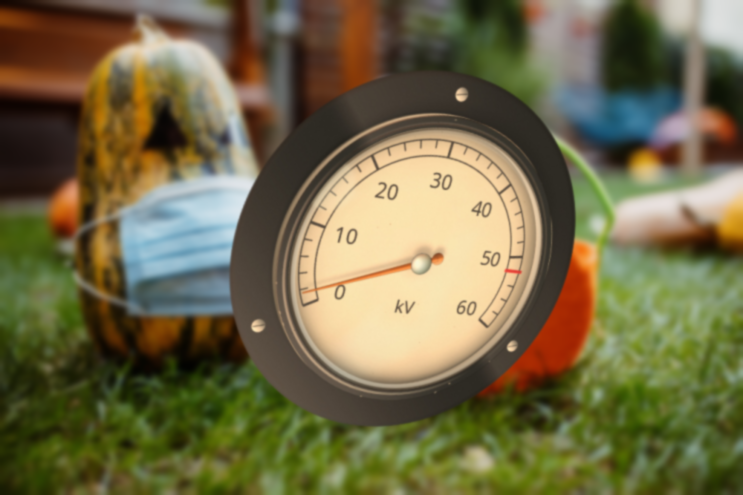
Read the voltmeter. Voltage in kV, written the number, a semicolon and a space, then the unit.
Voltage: 2; kV
